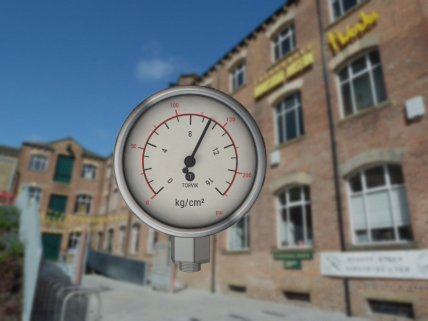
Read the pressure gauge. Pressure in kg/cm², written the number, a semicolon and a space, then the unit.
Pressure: 9.5; kg/cm²
